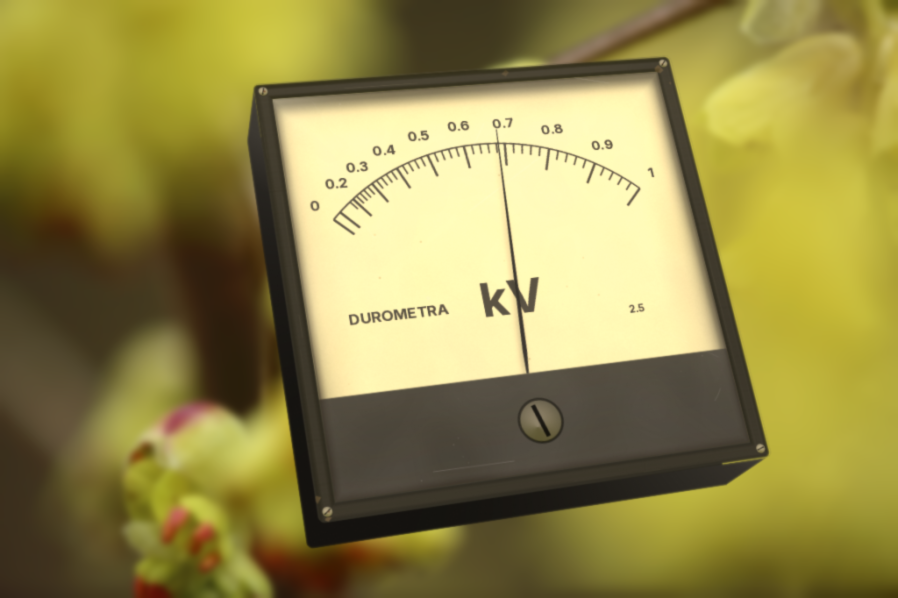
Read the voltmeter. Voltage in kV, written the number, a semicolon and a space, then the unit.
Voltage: 0.68; kV
